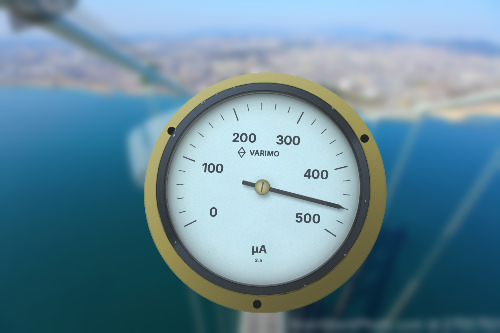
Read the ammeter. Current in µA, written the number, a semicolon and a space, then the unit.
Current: 460; µA
